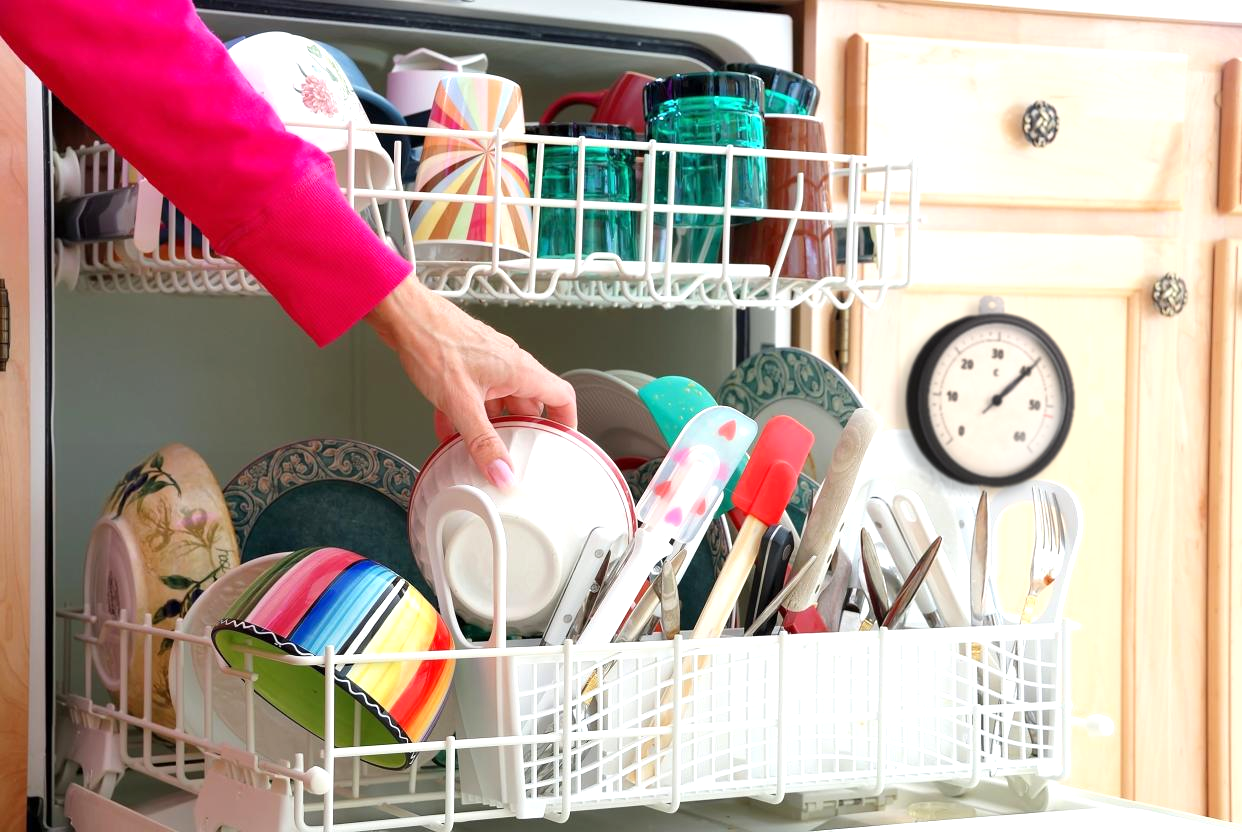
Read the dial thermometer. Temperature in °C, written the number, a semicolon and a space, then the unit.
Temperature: 40; °C
